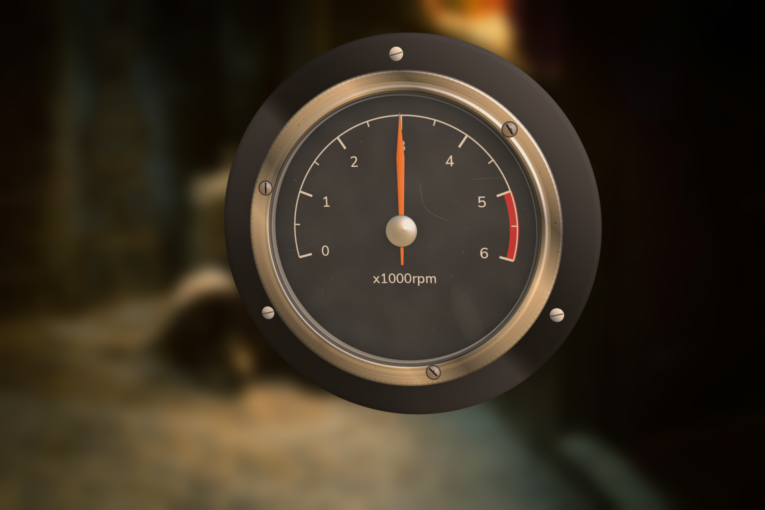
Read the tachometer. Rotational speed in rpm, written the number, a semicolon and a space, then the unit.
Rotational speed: 3000; rpm
